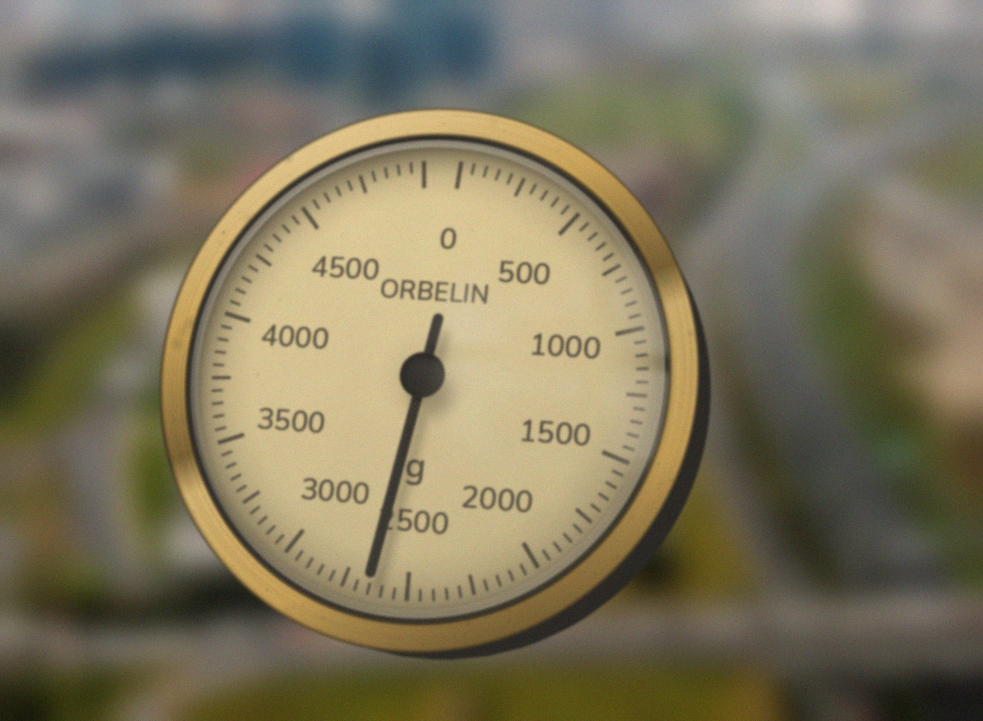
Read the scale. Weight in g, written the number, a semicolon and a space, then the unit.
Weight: 2650; g
